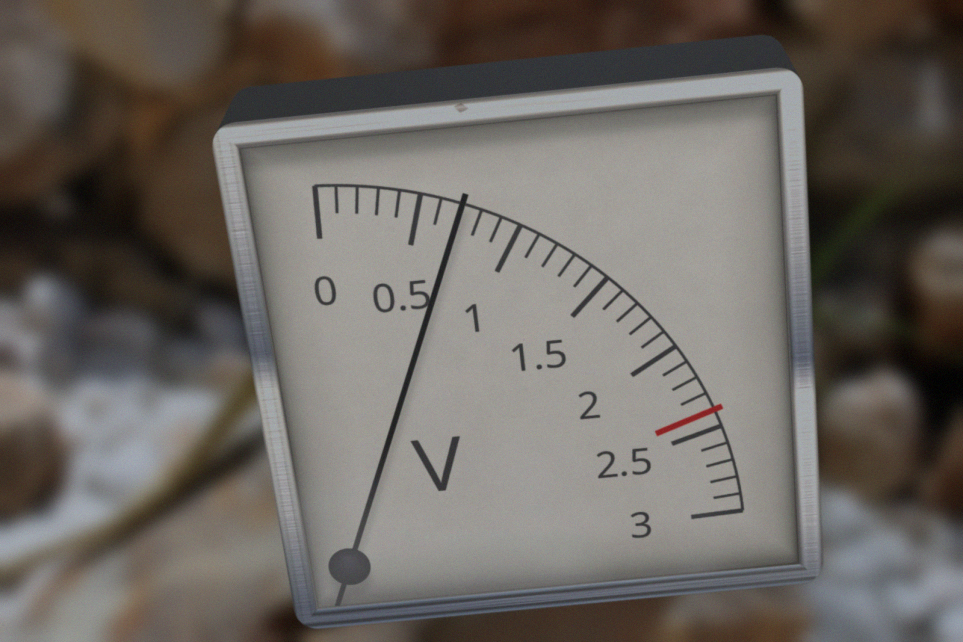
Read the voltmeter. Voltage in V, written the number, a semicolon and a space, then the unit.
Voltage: 0.7; V
